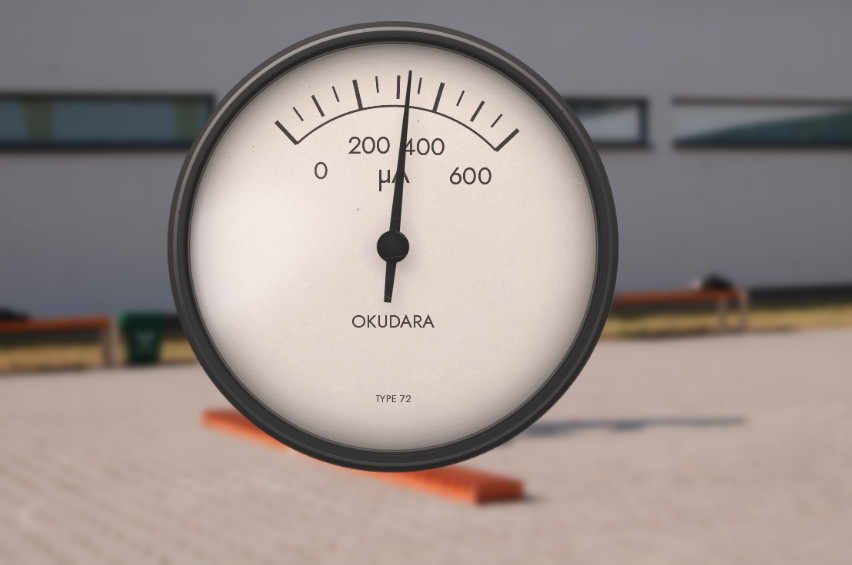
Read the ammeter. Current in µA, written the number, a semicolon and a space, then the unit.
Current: 325; µA
